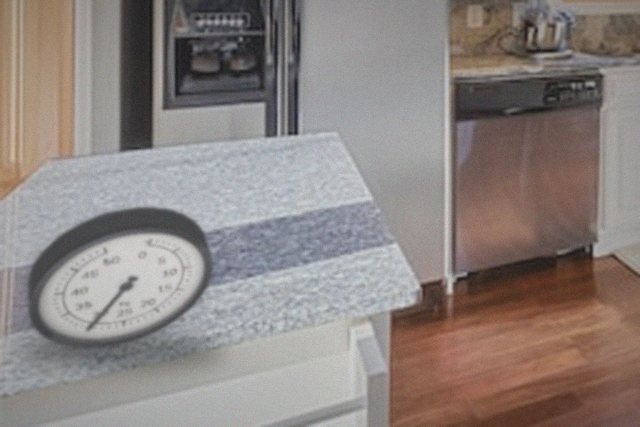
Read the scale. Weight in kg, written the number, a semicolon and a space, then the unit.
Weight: 30; kg
